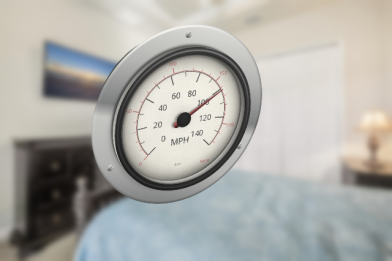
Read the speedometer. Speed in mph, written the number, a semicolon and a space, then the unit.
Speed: 100; mph
